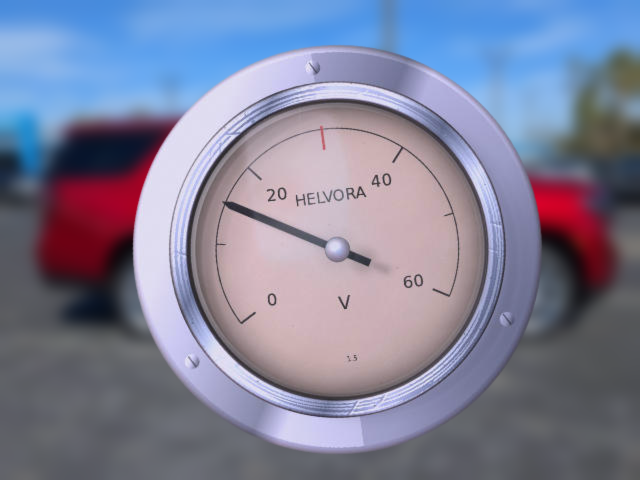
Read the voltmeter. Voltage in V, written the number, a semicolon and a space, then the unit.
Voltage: 15; V
